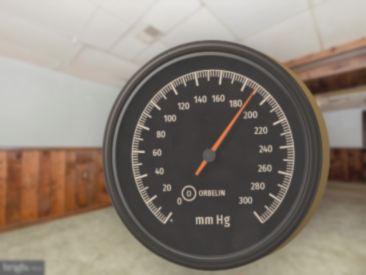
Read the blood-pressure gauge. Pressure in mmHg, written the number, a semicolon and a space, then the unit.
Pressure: 190; mmHg
